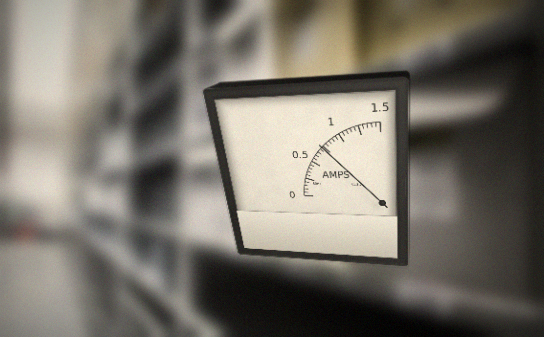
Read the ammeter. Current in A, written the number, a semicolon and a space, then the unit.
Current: 0.75; A
